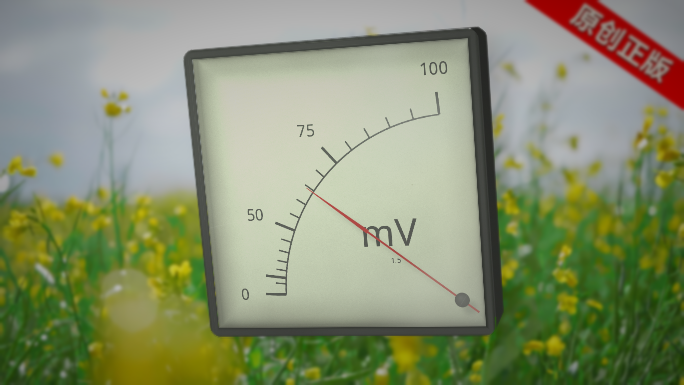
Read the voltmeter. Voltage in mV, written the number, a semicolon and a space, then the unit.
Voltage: 65; mV
